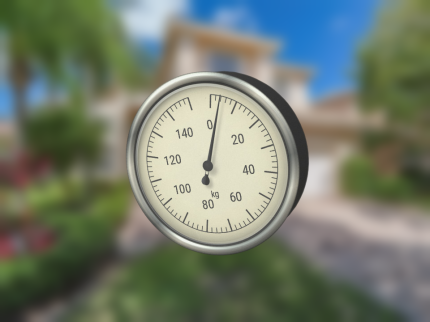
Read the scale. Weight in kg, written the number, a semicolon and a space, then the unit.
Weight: 4; kg
